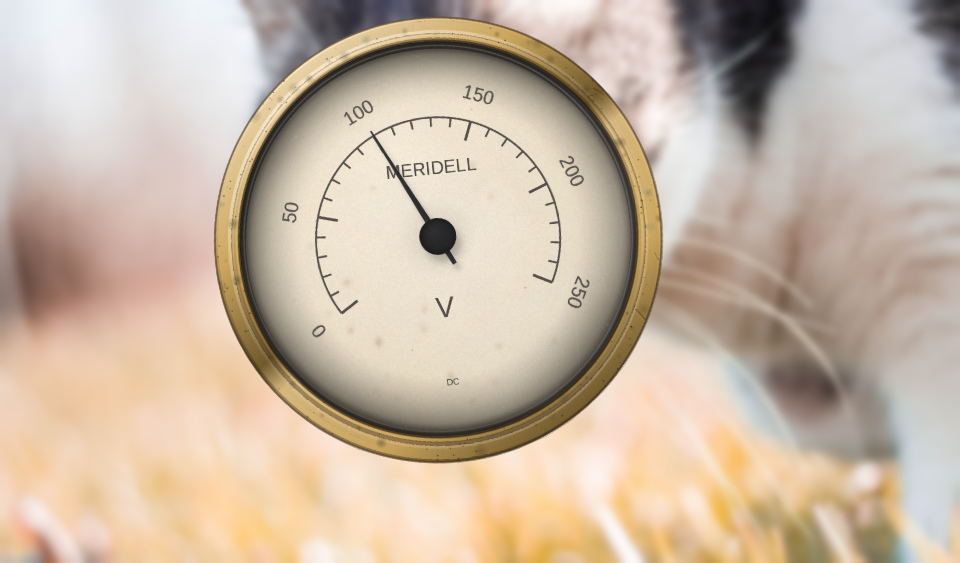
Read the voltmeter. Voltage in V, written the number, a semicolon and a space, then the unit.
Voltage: 100; V
